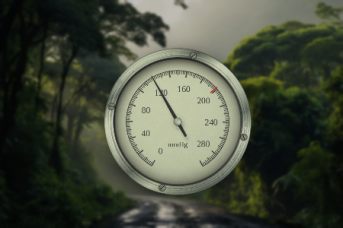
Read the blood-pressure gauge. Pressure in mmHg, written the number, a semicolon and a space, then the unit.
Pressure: 120; mmHg
